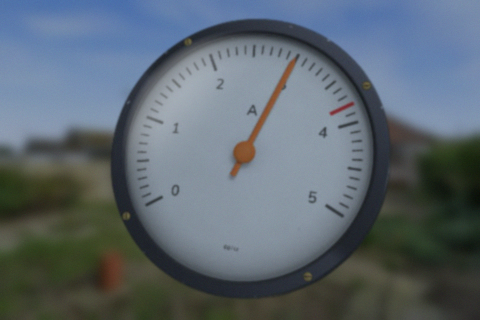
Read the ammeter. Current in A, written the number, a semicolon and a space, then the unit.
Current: 3; A
